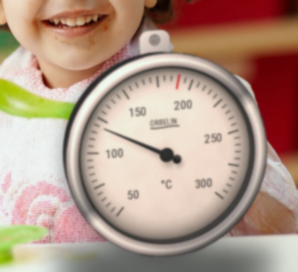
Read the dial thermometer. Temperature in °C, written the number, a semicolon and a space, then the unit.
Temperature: 120; °C
